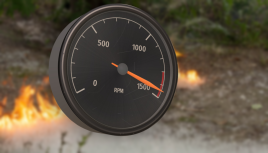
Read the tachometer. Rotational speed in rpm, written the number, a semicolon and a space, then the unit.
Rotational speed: 1450; rpm
